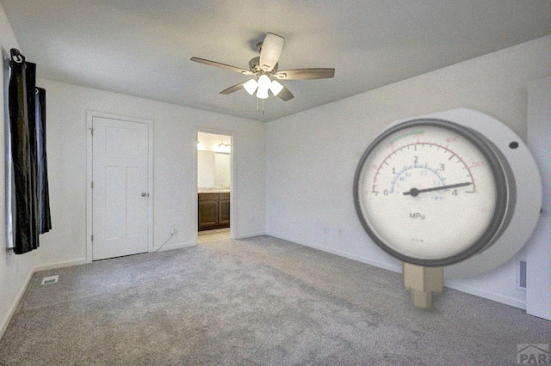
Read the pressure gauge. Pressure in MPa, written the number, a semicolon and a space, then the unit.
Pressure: 3.8; MPa
